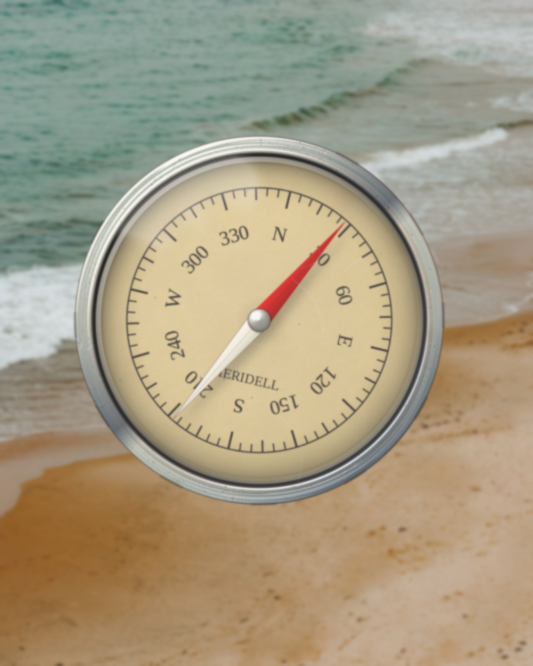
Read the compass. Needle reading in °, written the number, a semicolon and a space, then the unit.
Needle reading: 27.5; °
